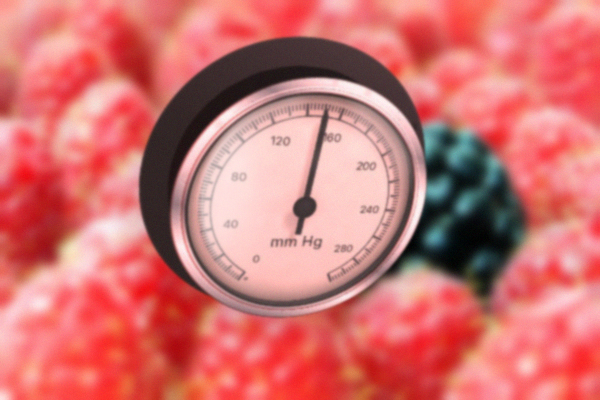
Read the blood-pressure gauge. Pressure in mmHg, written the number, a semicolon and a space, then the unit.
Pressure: 150; mmHg
